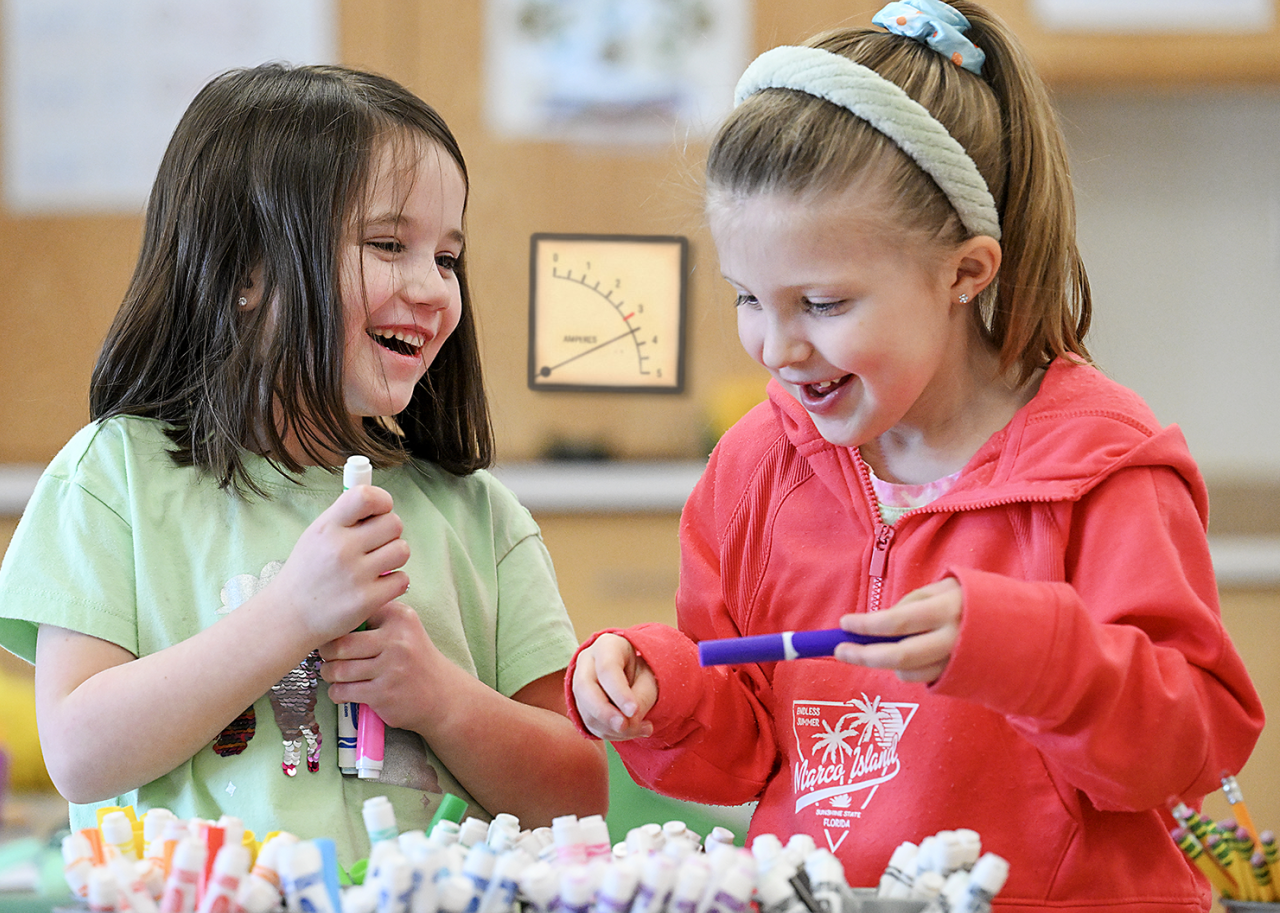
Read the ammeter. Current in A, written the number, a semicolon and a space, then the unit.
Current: 3.5; A
